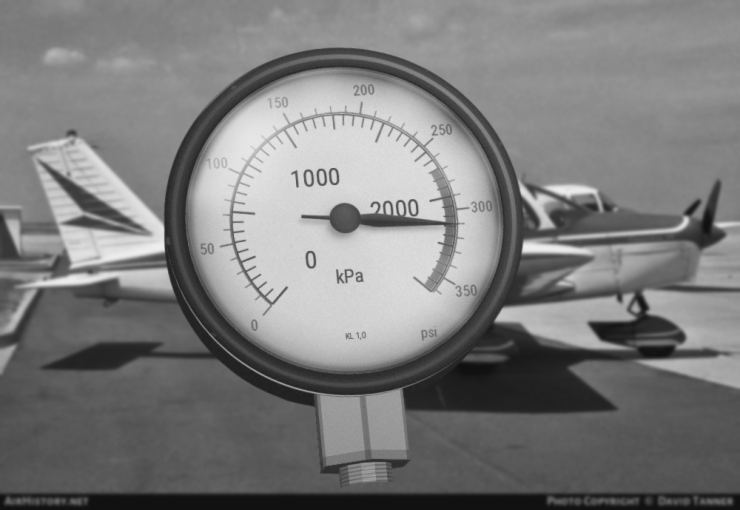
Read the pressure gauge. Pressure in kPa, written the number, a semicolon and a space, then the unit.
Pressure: 2150; kPa
